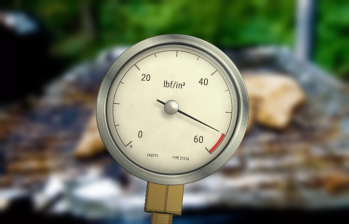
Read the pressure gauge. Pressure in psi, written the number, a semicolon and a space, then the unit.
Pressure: 55; psi
